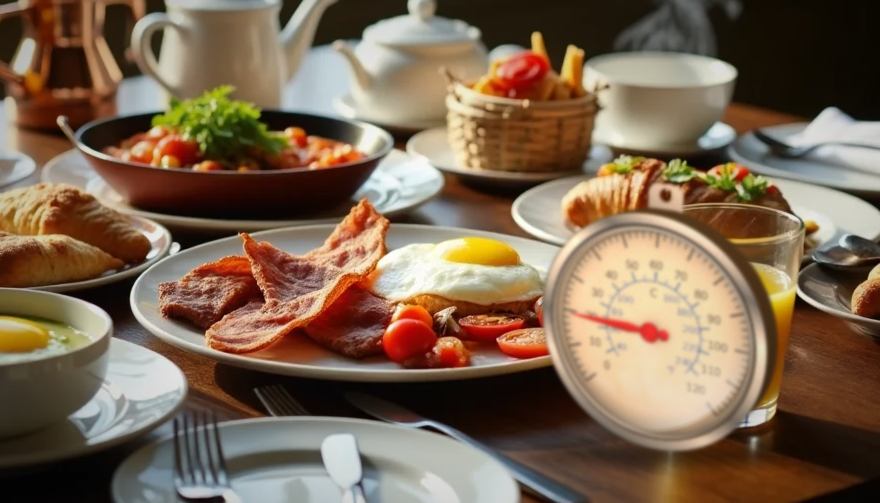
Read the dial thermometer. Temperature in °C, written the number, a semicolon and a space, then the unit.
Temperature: 20; °C
